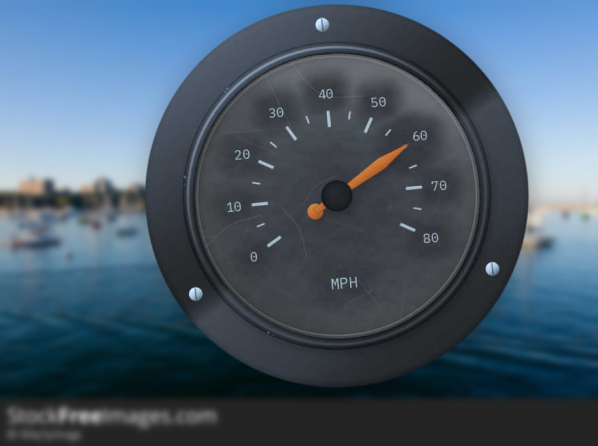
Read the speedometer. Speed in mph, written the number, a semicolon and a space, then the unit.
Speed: 60; mph
